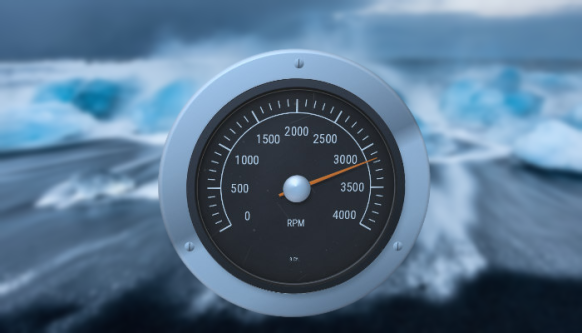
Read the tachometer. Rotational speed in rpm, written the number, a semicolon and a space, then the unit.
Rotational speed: 3150; rpm
